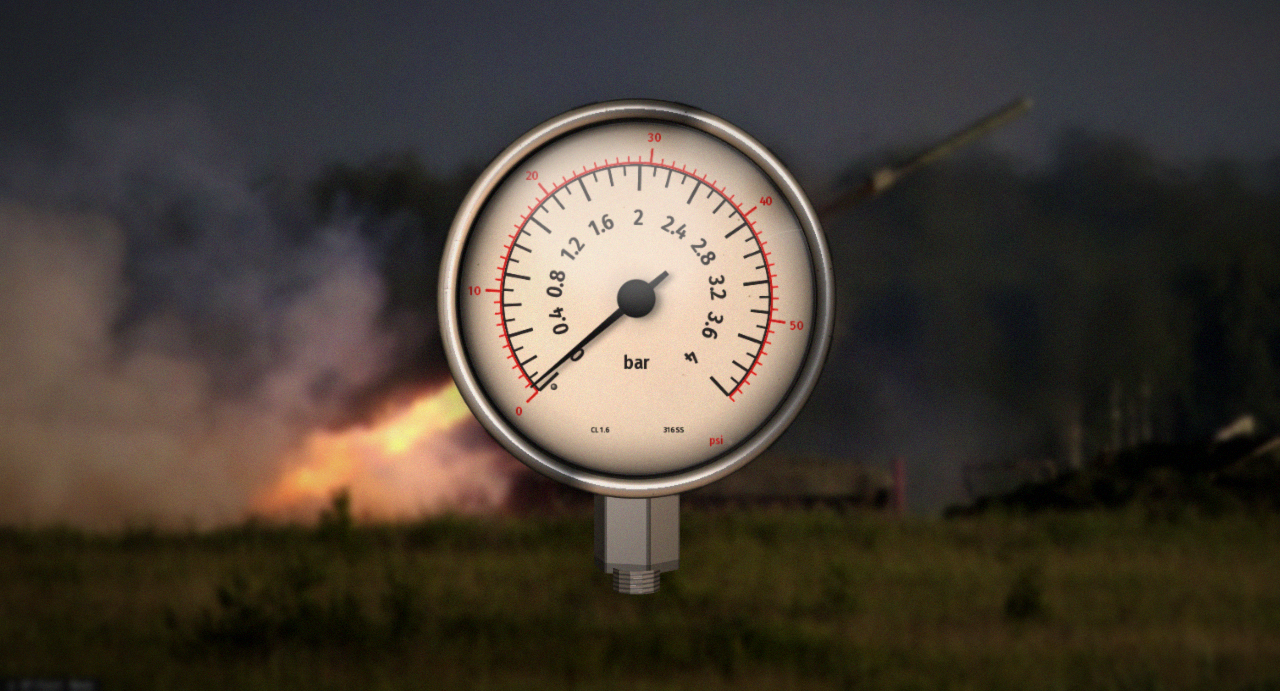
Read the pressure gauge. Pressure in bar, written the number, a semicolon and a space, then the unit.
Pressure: 0.05; bar
